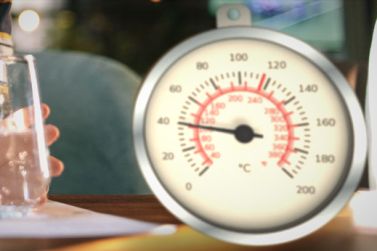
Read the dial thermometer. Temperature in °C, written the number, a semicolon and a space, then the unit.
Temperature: 40; °C
